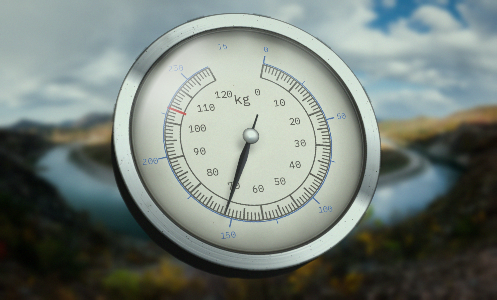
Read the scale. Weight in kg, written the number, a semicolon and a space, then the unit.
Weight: 70; kg
